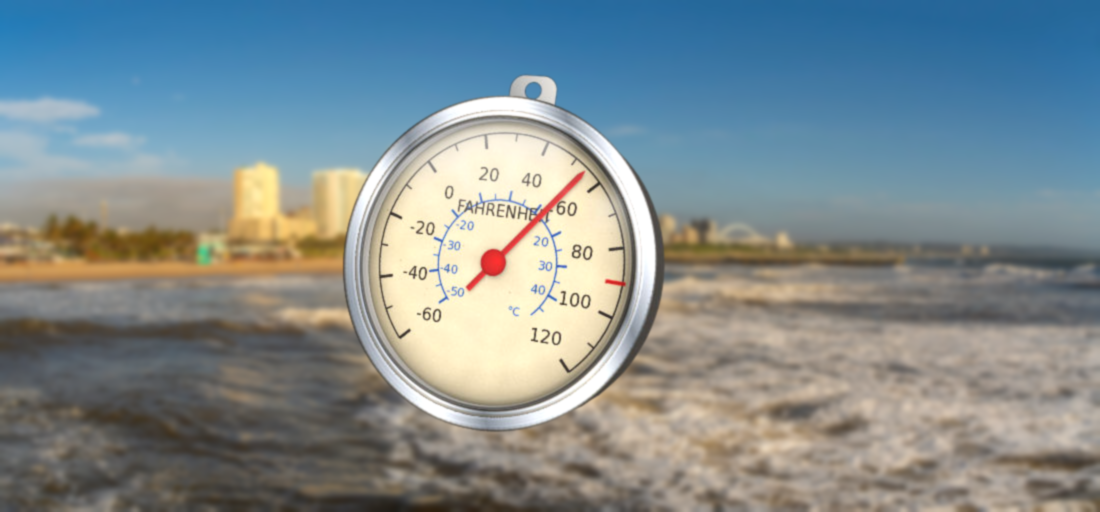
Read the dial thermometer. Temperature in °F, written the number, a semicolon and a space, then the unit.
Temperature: 55; °F
